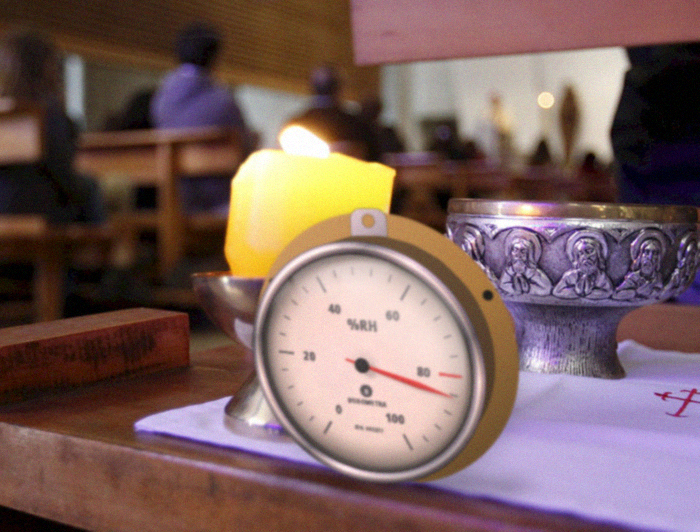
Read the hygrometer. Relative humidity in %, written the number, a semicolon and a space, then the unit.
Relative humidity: 84; %
